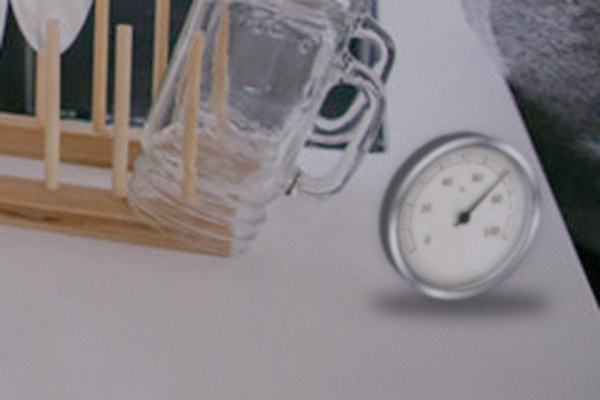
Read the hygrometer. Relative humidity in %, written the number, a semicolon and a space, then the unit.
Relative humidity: 70; %
